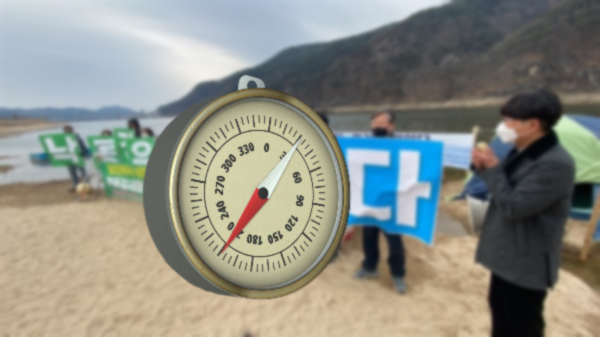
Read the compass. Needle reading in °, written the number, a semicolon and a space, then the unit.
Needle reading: 210; °
